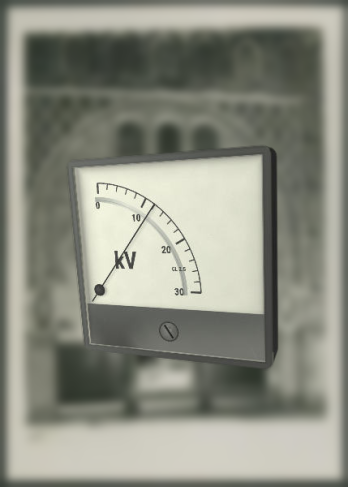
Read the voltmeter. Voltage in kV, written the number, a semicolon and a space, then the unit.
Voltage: 12; kV
